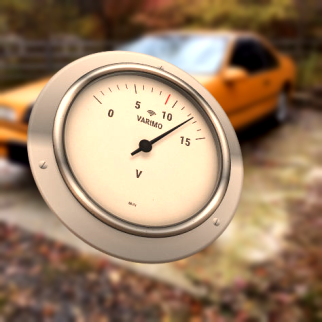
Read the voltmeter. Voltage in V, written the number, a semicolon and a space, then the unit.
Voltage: 12.5; V
